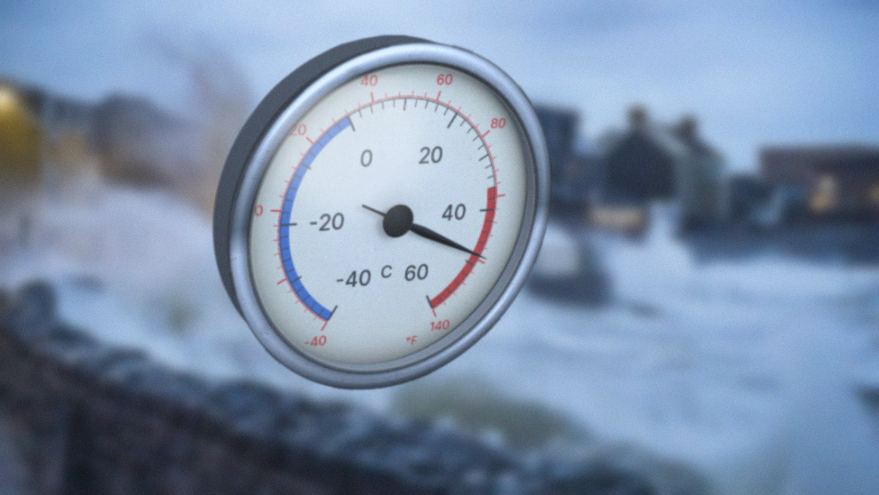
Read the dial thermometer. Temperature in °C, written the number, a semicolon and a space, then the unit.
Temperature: 48; °C
